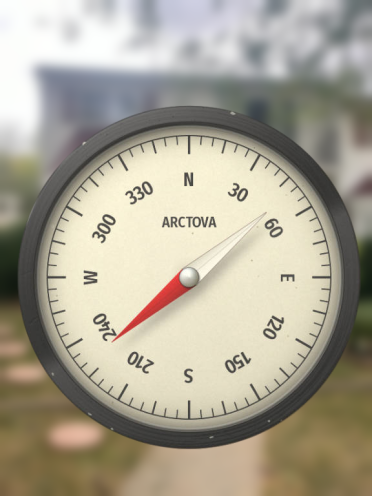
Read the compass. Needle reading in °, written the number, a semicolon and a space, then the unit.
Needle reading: 230; °
